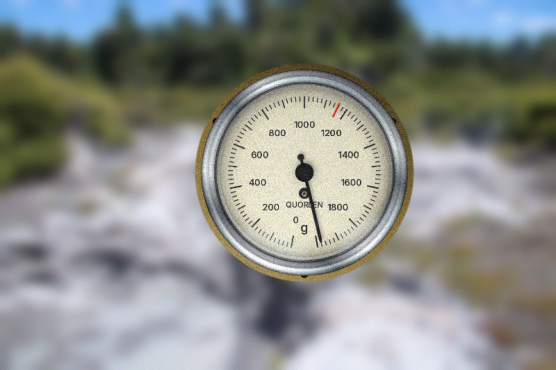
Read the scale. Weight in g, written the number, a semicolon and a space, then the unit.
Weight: 1980; g
